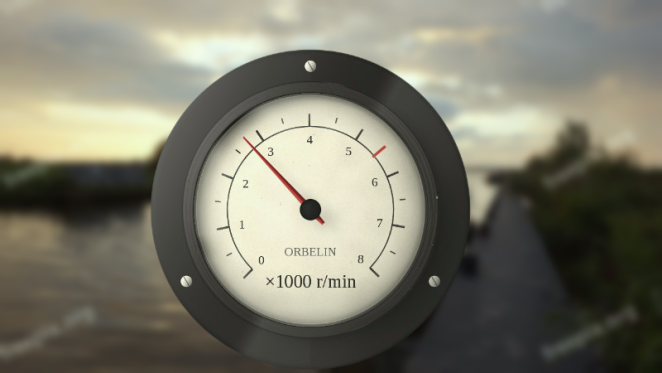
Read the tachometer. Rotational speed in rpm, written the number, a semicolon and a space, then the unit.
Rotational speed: 2750; rpm
